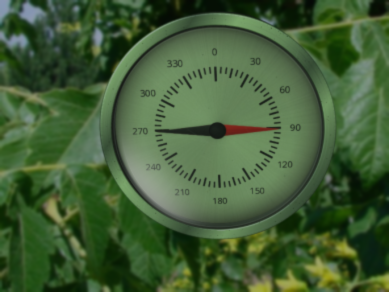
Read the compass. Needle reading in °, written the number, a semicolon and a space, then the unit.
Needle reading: 90; °
